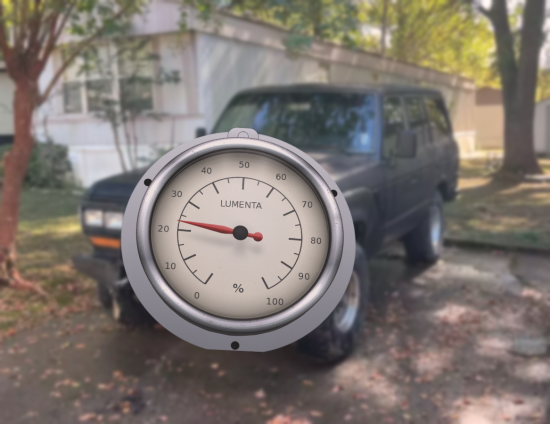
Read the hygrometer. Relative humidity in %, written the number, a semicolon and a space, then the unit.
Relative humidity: 22.5; %
